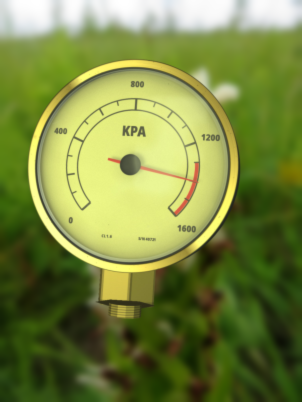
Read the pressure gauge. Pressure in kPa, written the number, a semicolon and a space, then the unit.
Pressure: 1400; kPa
